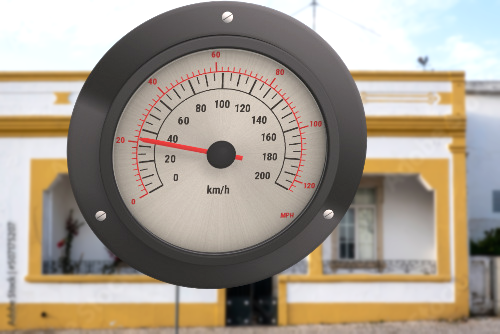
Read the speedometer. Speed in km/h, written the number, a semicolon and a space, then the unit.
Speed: 35; km/h
